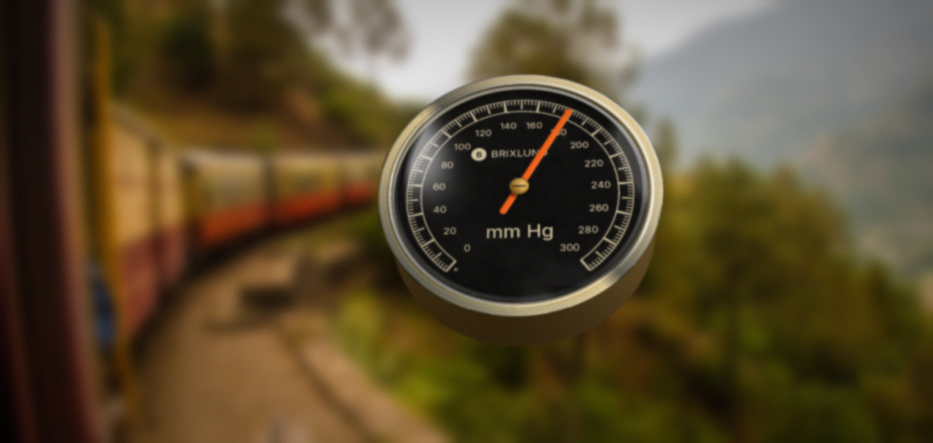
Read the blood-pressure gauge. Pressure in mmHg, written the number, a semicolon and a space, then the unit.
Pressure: 180; mmHg
